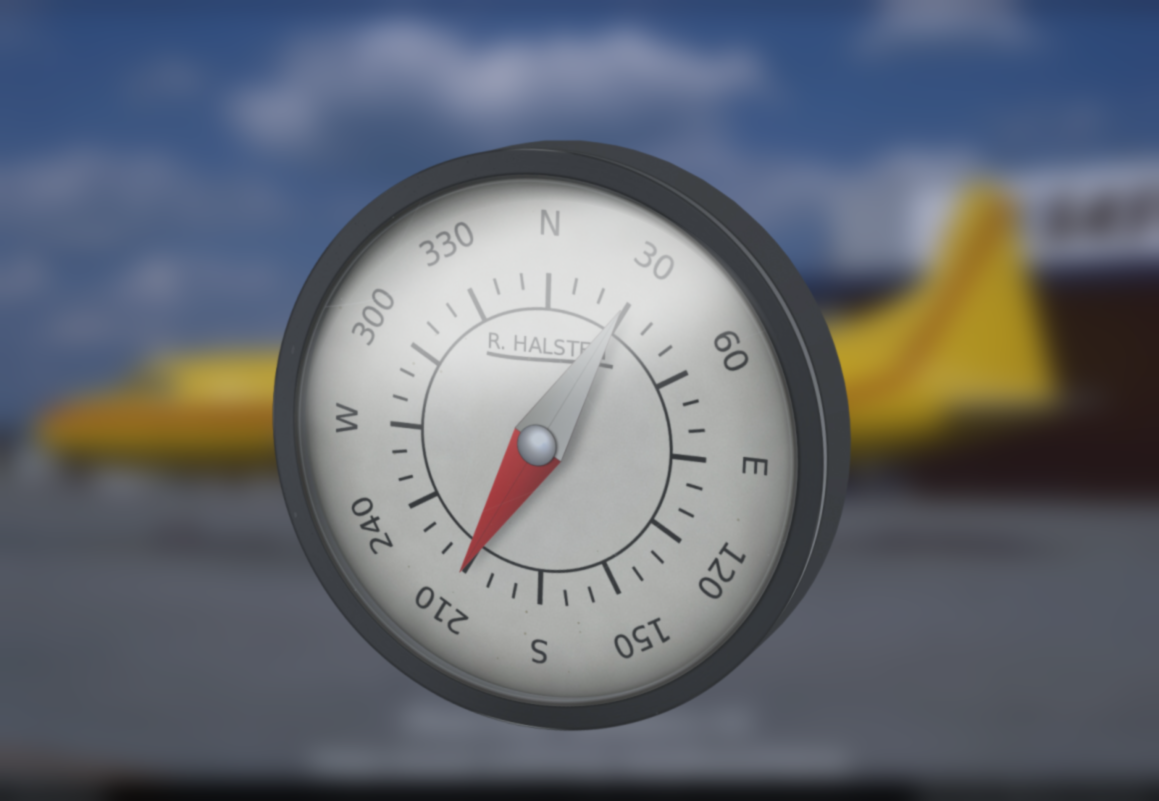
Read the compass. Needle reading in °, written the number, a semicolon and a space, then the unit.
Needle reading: 210; °
